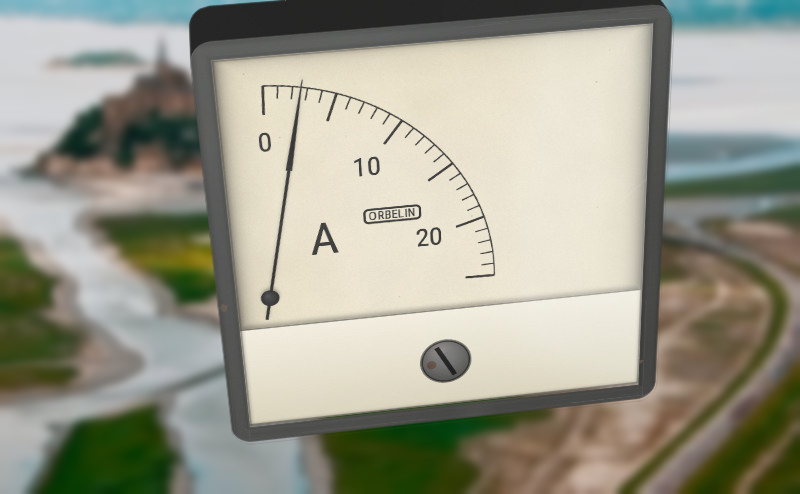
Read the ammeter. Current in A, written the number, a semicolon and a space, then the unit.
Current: 2.5; A
